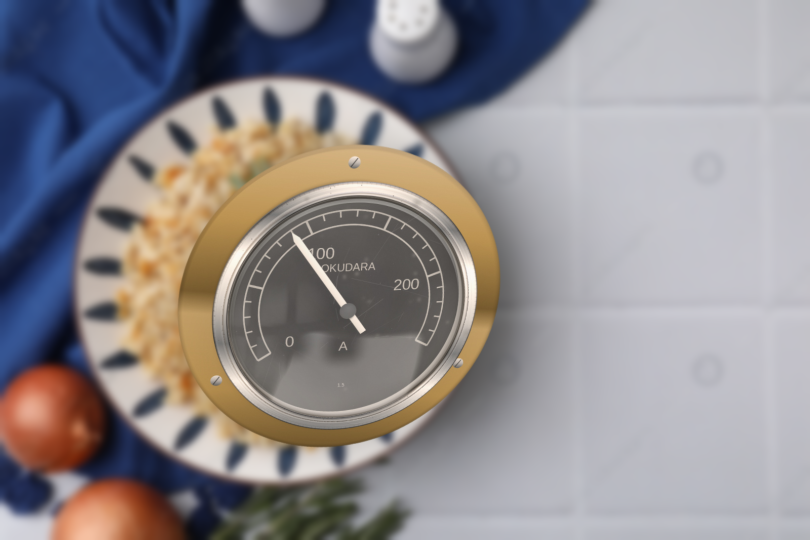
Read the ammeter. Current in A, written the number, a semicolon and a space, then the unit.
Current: 90; A
